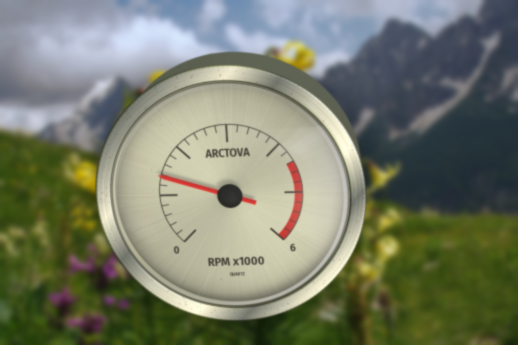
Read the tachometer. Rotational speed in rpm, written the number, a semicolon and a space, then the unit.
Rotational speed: 1400; rpm
